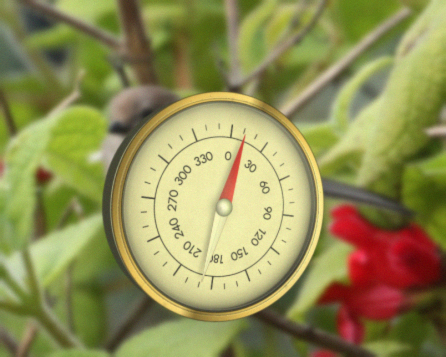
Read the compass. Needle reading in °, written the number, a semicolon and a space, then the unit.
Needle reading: 10; °
